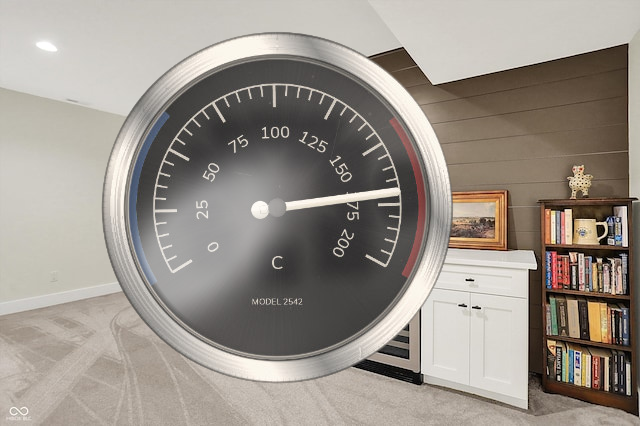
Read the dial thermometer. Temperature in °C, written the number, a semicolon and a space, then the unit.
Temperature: 170; °C
